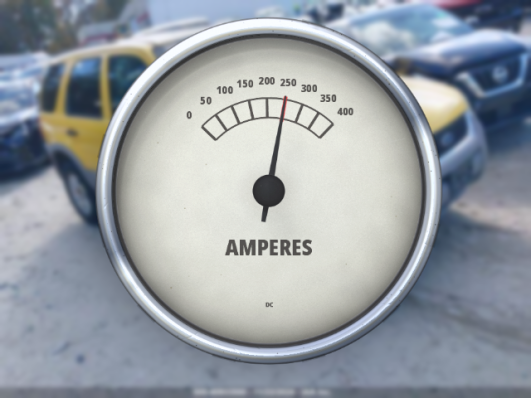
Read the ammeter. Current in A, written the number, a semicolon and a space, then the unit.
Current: 250; A
